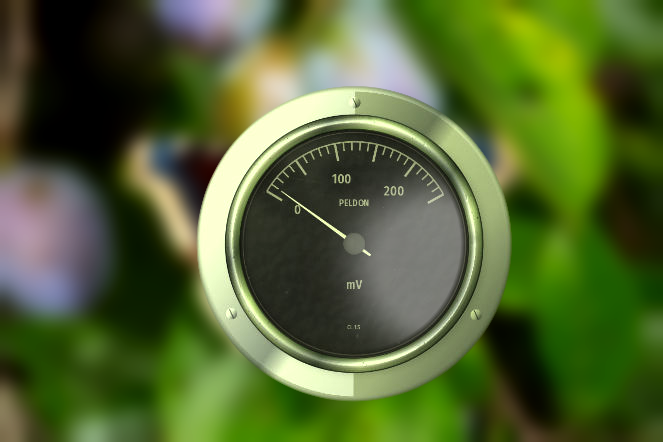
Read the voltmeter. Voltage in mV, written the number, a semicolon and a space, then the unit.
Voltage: 10; mV
